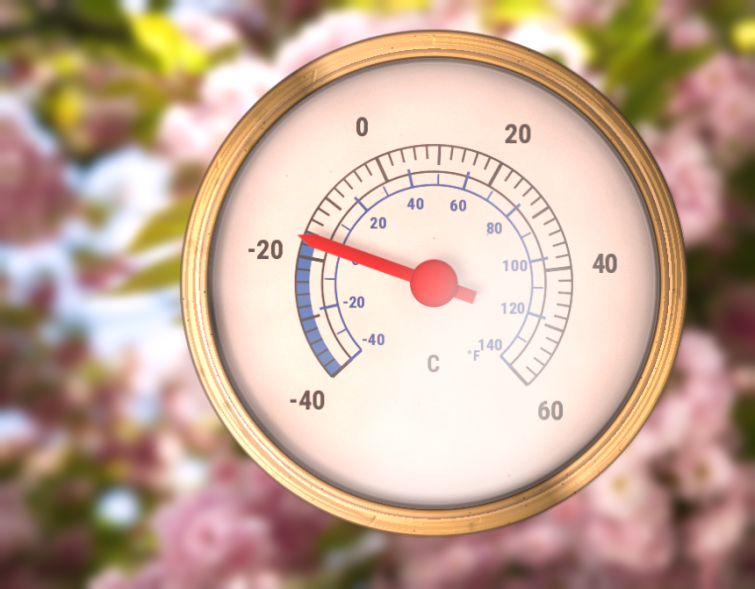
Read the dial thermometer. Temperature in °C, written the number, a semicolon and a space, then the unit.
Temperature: -17; °C
